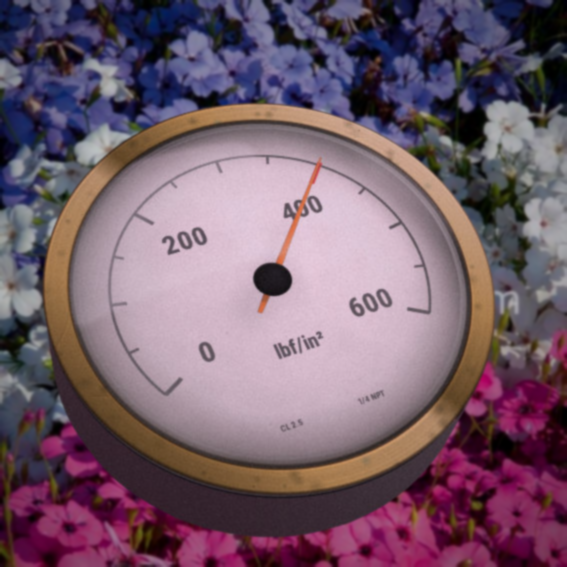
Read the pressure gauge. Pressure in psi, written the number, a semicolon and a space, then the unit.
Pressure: 400; psi
